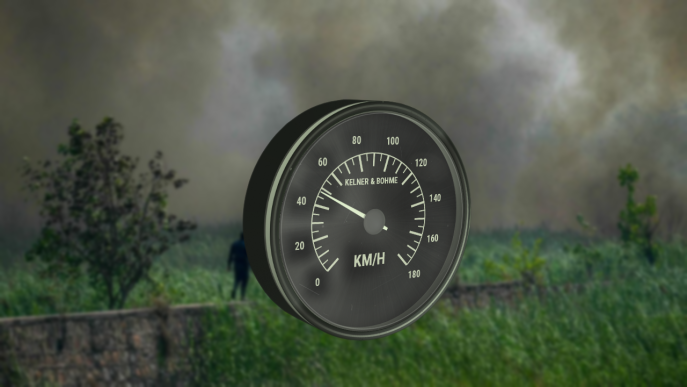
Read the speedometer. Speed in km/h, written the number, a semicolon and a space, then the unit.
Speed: 47.5; km/h
